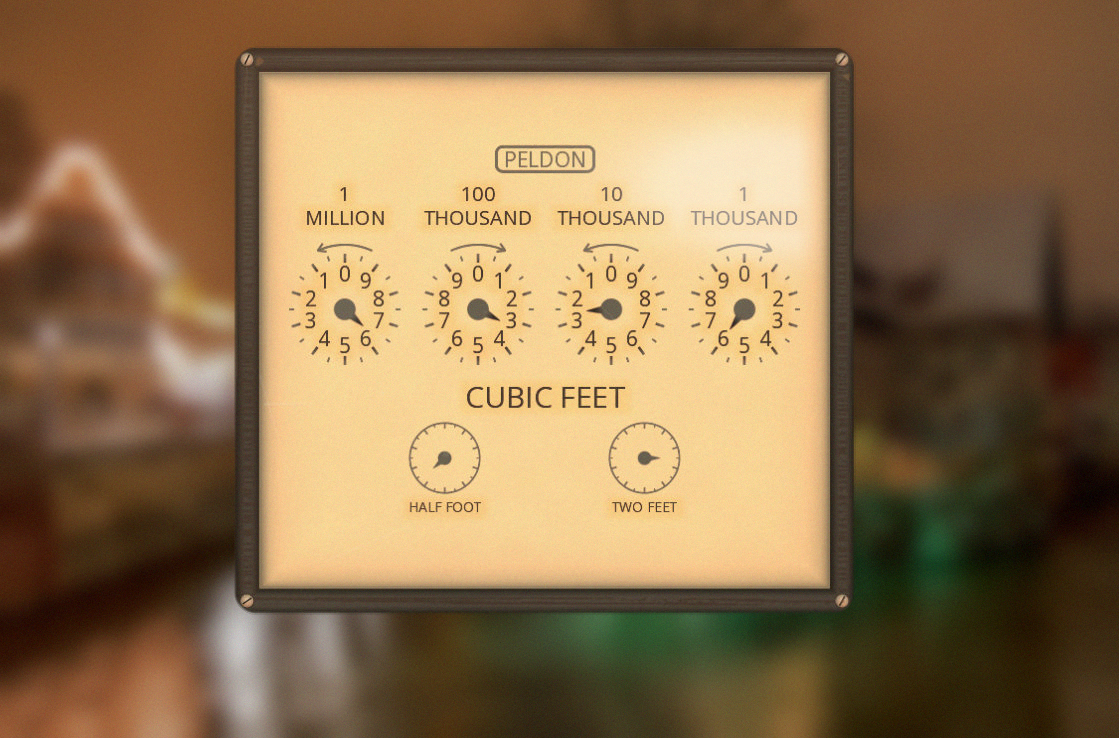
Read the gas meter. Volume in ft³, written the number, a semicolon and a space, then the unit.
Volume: 632600; ft³
